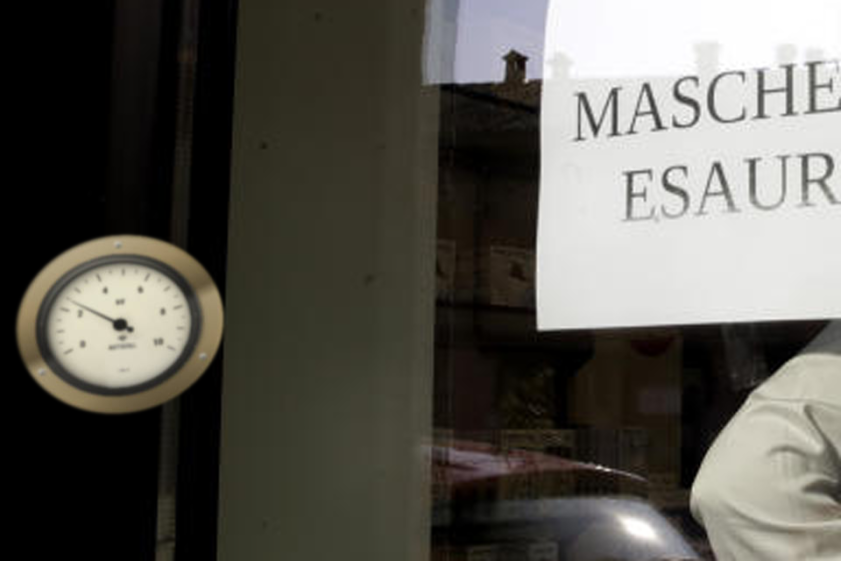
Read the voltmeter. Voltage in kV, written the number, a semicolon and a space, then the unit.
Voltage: 2.5; kV
